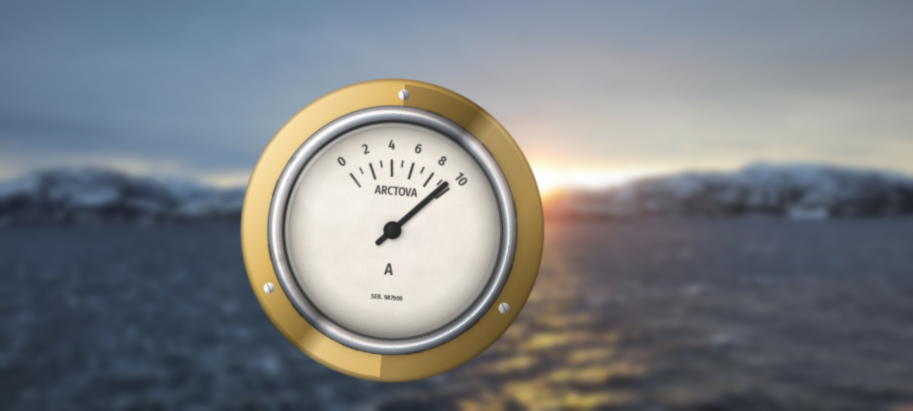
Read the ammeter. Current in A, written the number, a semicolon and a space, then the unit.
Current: 9.5; A
